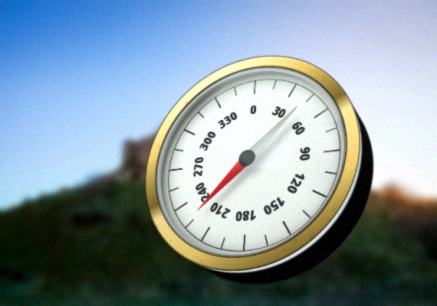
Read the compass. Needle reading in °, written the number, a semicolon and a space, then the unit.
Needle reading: 225; °
